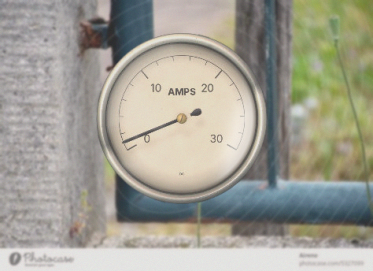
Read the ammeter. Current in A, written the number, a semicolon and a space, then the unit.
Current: 1; A
